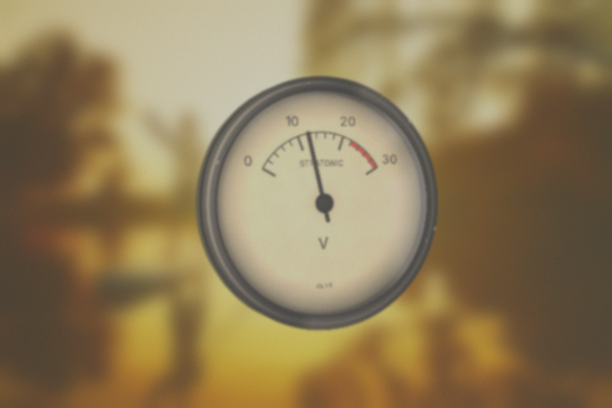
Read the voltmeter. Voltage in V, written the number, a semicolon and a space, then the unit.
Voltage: 12; V
